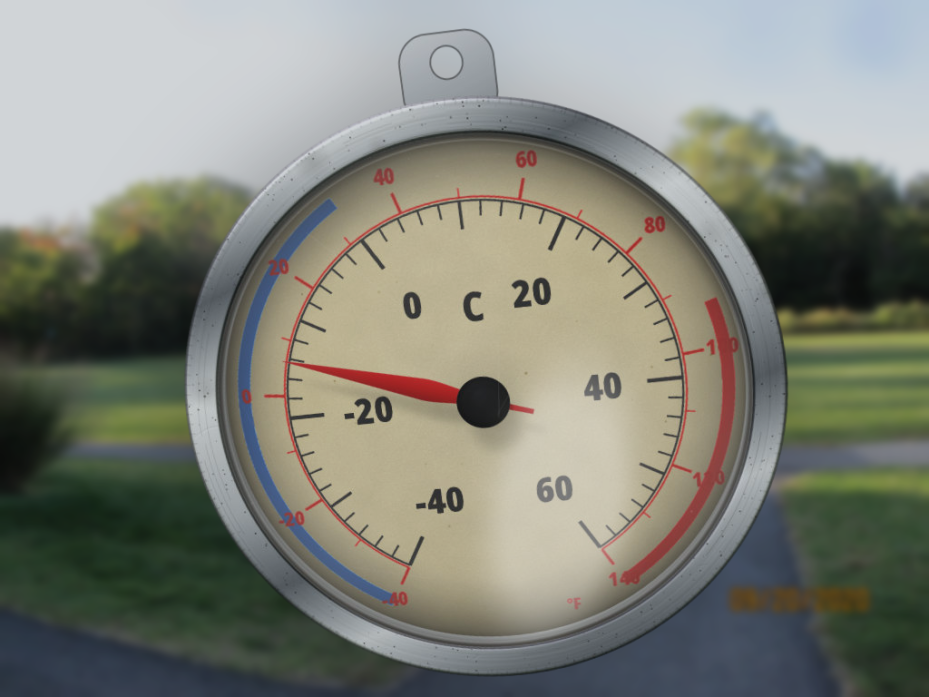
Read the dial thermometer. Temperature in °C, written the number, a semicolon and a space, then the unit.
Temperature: -14; °C
